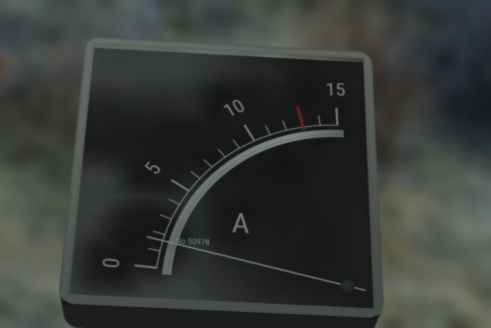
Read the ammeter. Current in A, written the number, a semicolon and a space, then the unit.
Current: 1.5; A
